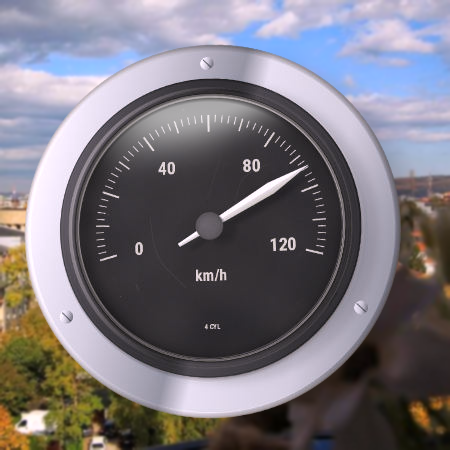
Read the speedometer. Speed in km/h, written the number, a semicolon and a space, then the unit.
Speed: 94; km/h
